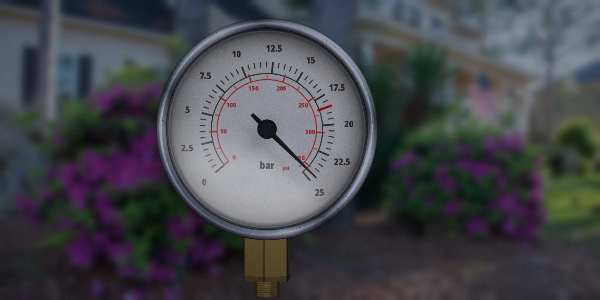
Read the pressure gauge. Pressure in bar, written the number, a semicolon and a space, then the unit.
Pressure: 24.5; bar
